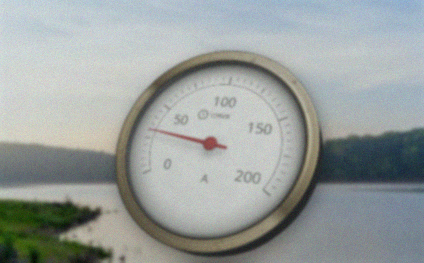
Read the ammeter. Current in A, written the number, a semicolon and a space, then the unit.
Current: 30; A
